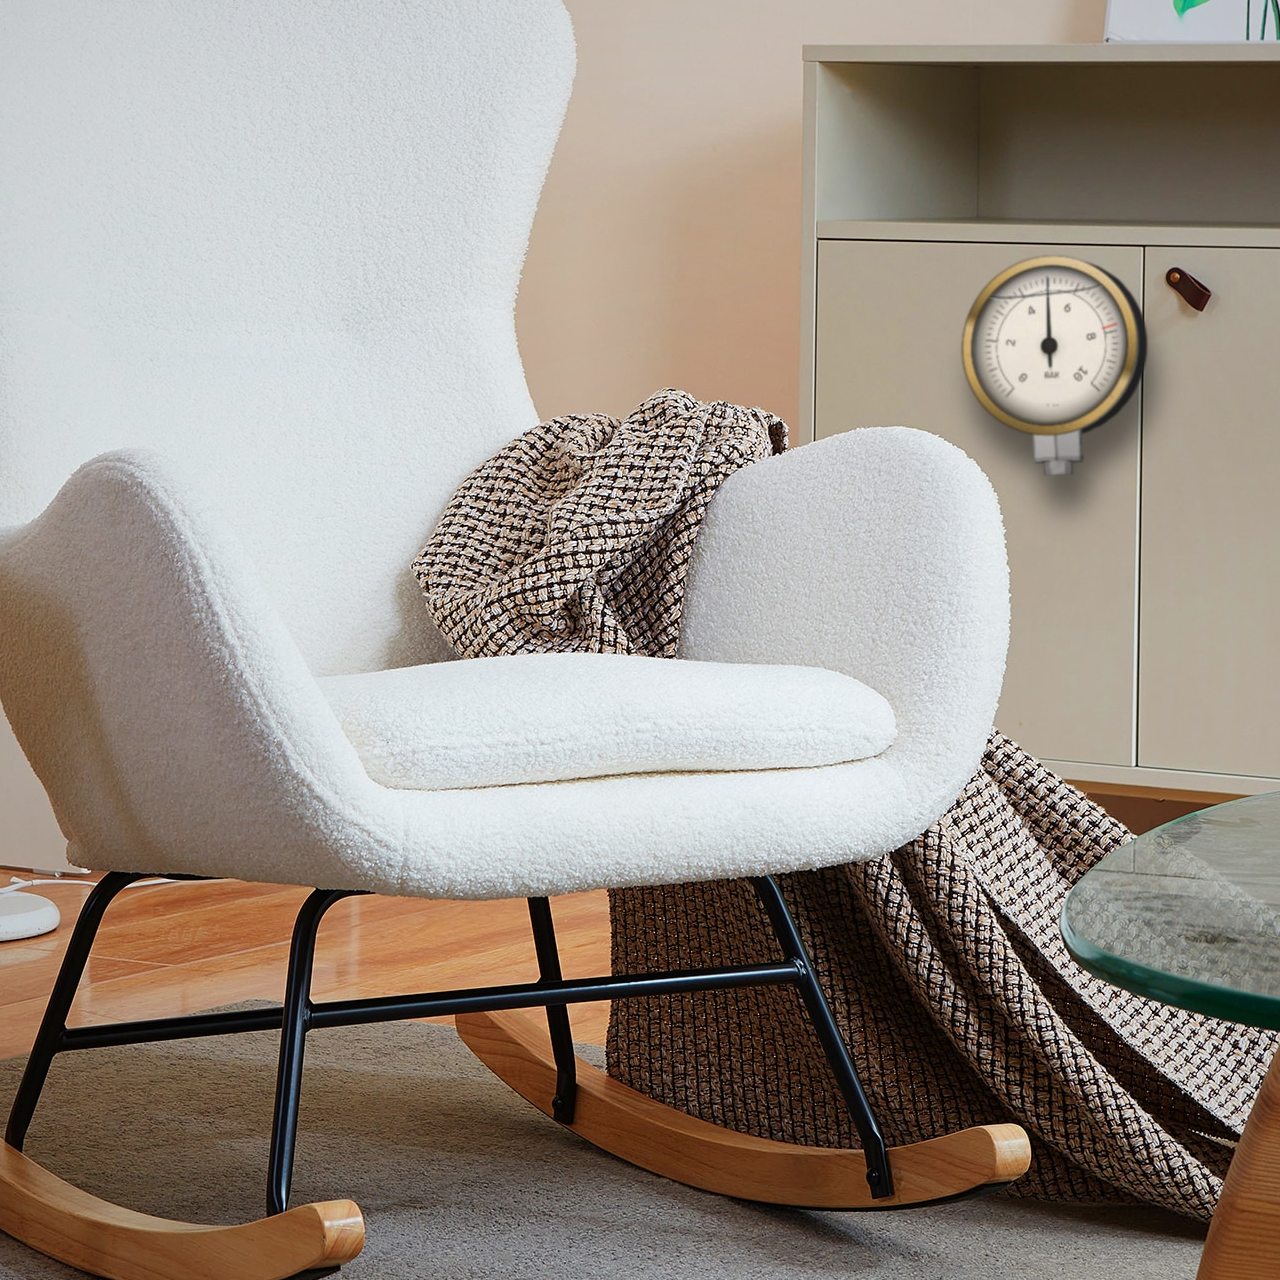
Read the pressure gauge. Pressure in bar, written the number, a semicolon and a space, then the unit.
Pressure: 5; bar
